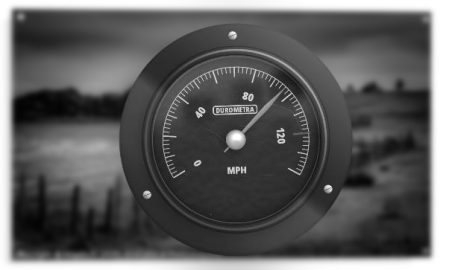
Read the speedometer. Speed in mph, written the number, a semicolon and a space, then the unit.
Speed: 96; mph
